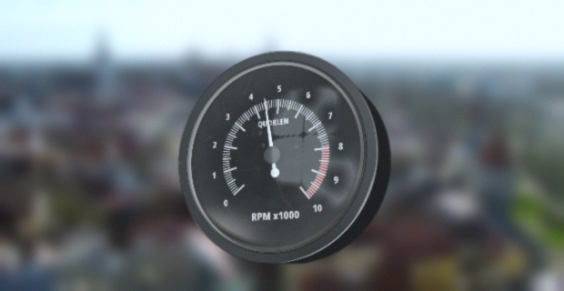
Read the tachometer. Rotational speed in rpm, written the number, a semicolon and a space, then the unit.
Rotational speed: 4500; rpm
